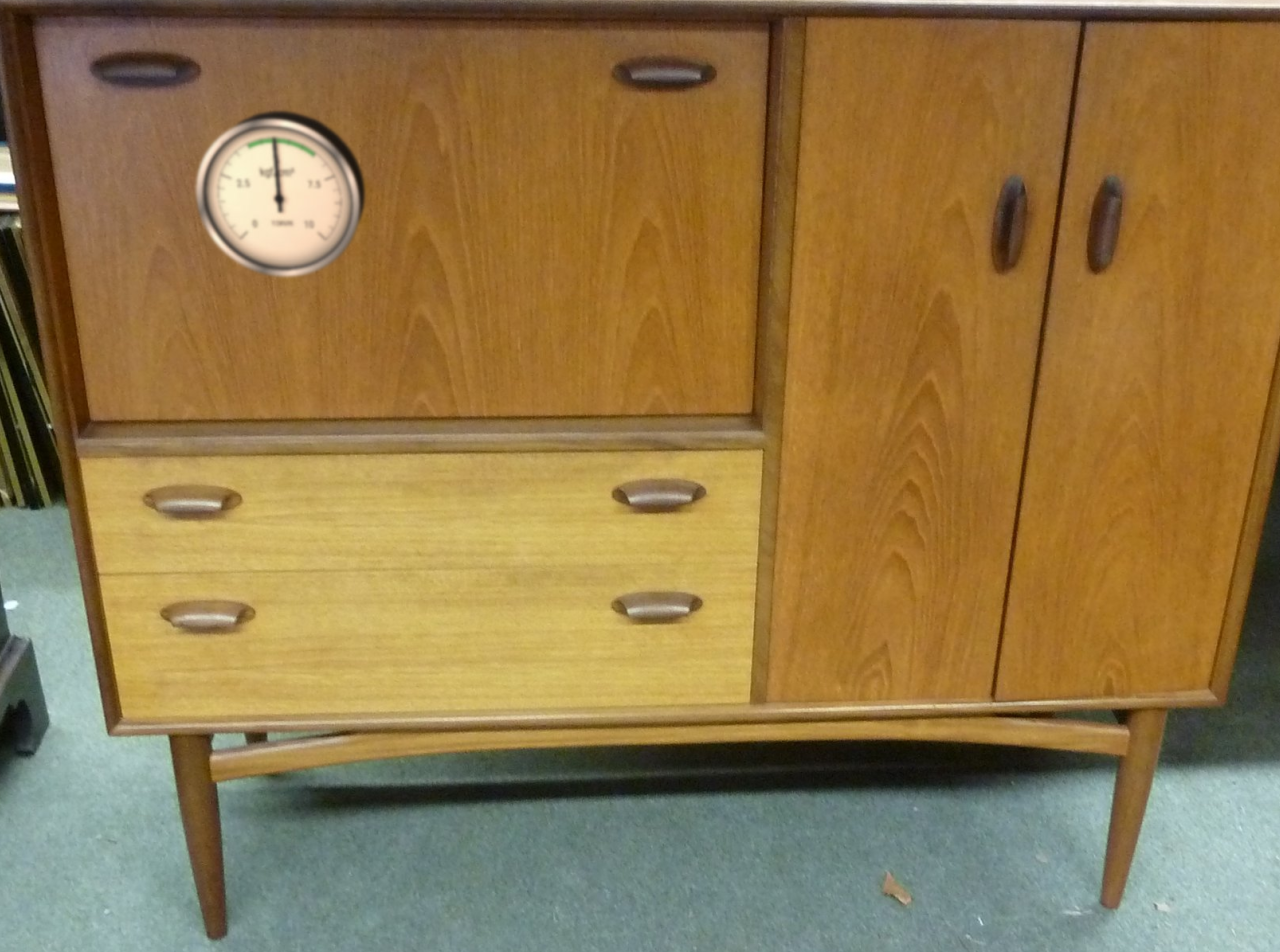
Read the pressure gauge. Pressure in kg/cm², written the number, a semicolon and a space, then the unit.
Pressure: 5; kg/cm²
